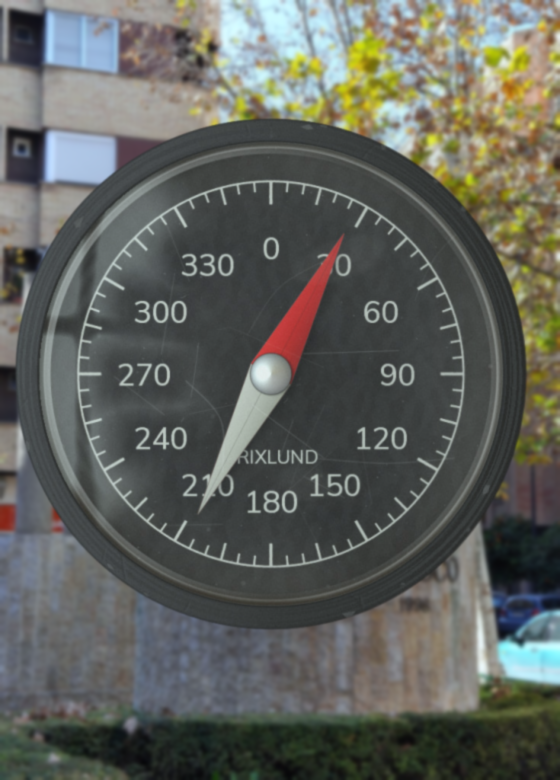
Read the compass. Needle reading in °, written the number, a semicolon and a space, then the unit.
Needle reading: 27.5; °
